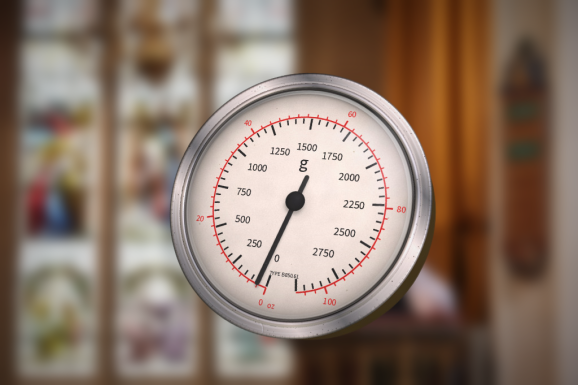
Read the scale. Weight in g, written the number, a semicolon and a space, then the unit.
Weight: 50; g
